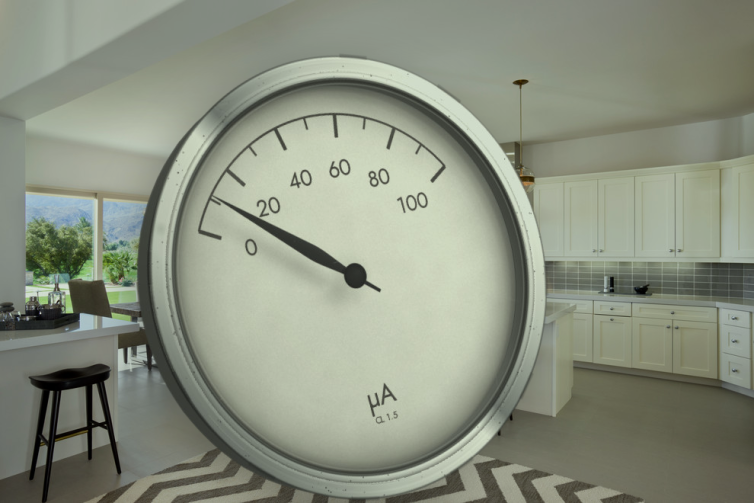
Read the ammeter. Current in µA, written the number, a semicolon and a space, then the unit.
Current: 10; µA
